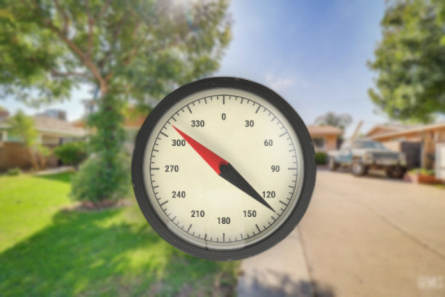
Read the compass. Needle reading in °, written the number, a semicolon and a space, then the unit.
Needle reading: 310; °
